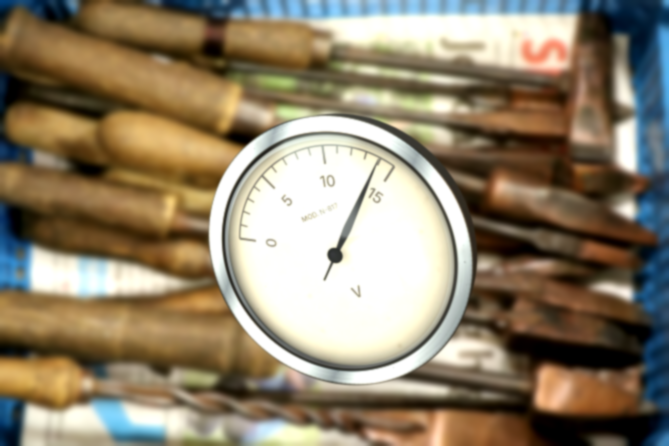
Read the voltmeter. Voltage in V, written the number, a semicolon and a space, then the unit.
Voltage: 14; V
